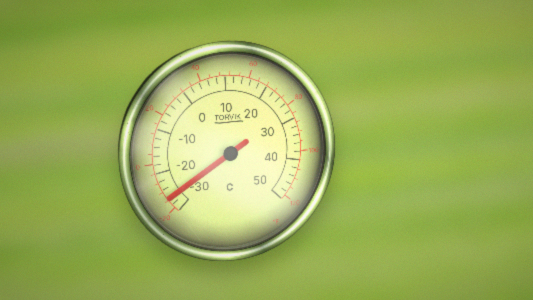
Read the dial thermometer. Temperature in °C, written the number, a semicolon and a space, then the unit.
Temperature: -26; °C
